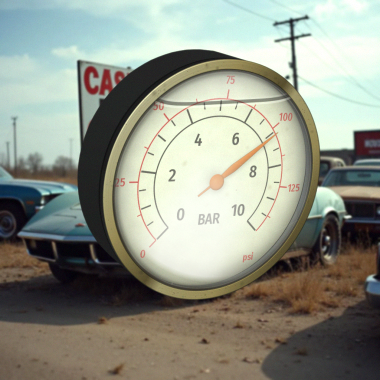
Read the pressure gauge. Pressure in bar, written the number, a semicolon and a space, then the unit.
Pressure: 7; bar
